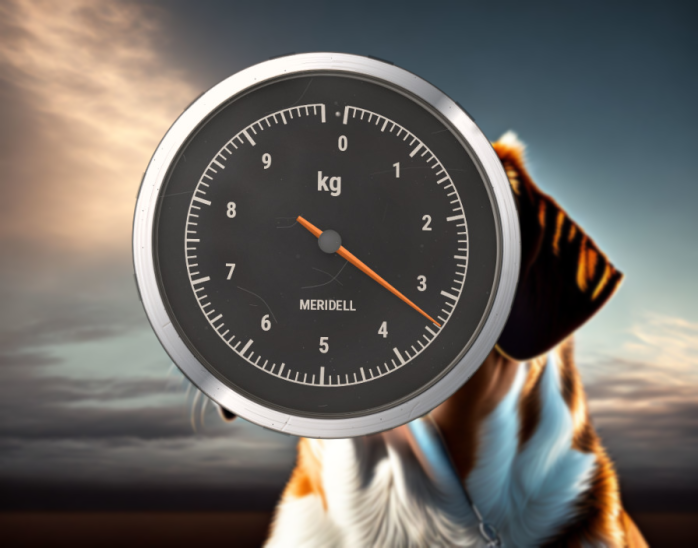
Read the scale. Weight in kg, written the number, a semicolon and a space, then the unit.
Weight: 3.4; kg
